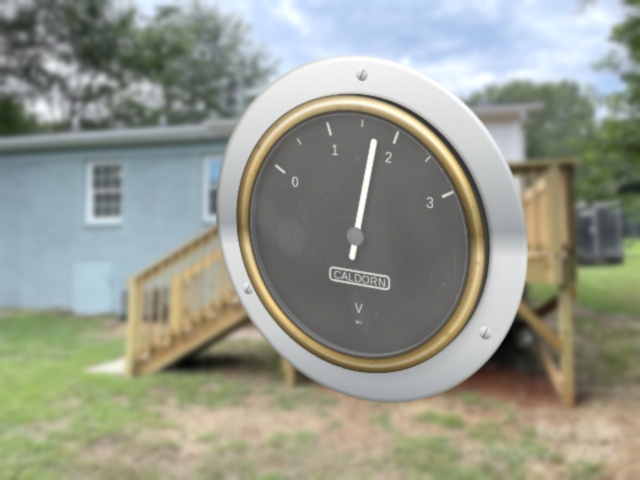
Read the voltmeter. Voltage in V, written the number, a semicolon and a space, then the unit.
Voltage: 1.75; V
